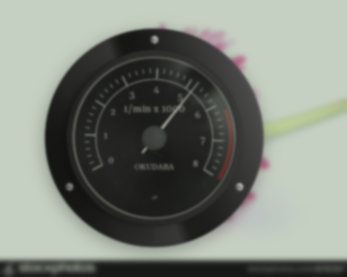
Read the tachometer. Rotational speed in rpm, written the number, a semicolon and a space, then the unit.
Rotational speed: 5200; rpm
